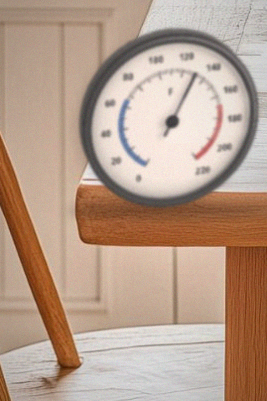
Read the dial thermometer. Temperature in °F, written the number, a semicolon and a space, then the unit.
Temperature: 130; °F
